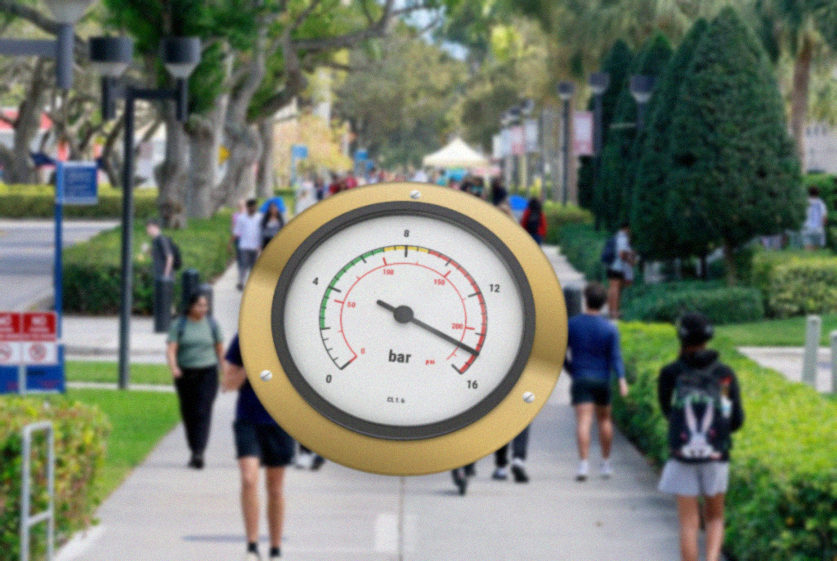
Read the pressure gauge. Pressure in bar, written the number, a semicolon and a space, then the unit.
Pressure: 15; bar
